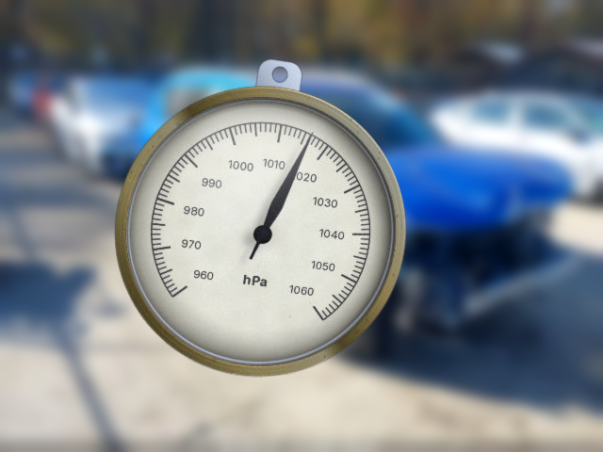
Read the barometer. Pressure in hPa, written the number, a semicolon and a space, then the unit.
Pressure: 1016; hPa
